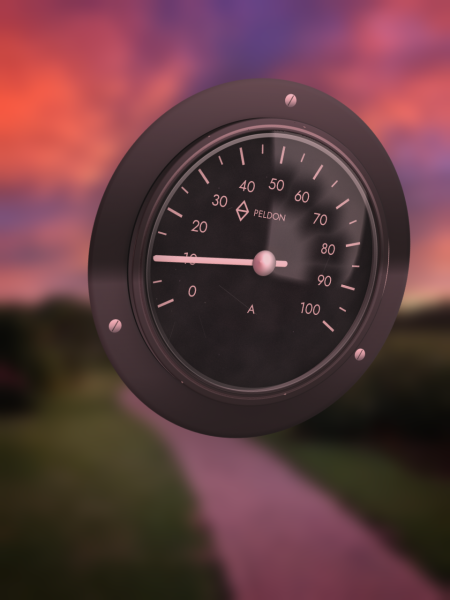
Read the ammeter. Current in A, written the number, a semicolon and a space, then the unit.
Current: 10; A
